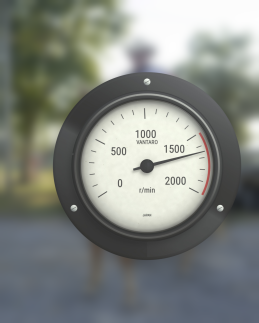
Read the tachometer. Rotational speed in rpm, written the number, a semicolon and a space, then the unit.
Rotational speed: 1650; rpm
